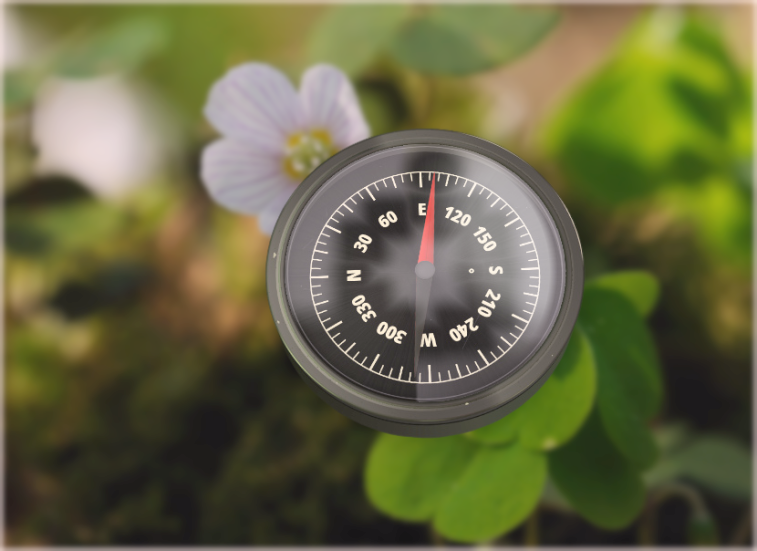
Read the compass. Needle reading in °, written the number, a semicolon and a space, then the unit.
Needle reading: 97.5; °
